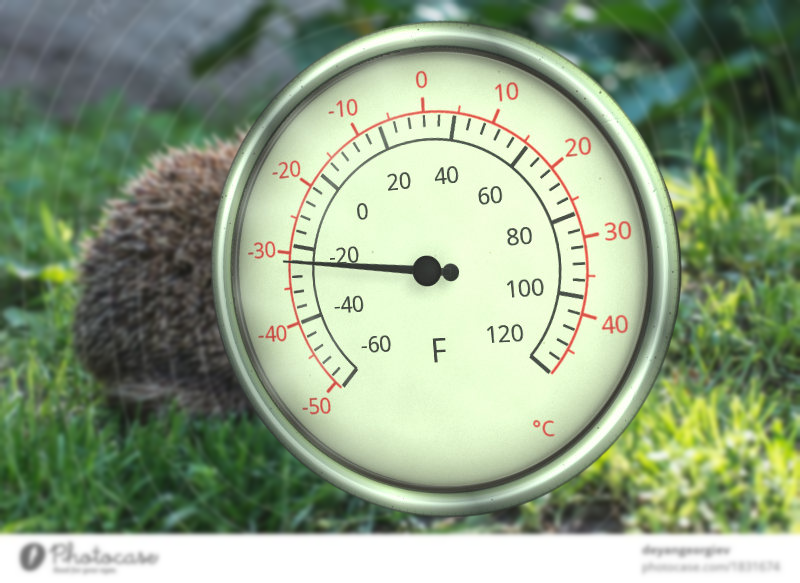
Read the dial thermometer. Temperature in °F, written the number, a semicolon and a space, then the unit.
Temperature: -24; °F
